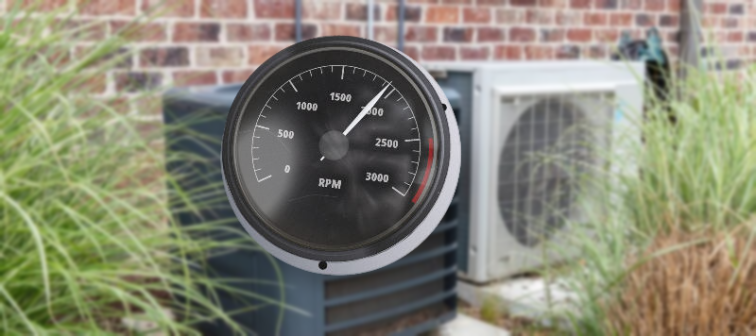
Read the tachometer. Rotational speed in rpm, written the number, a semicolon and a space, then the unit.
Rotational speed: 1950; rpm
